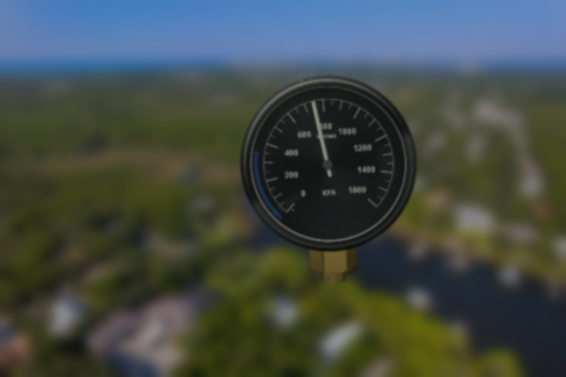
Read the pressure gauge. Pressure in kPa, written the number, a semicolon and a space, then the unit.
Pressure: 750; kPa
